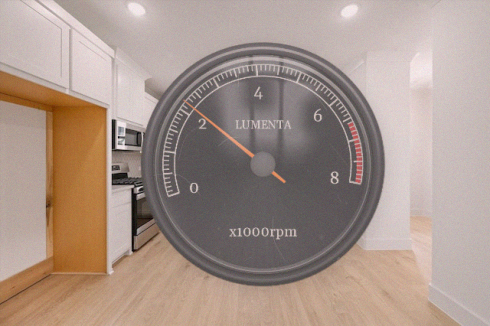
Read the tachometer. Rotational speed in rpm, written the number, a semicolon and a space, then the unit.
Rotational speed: 2200; rpm
